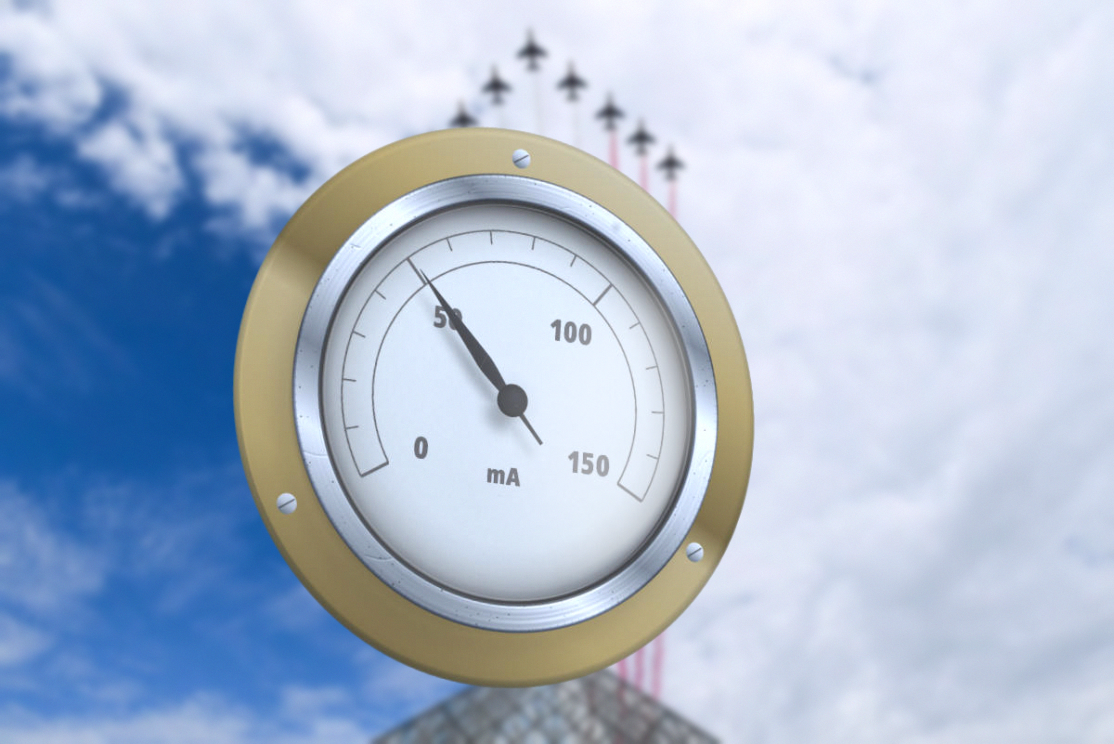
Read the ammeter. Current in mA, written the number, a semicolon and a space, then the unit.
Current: 50; mA
